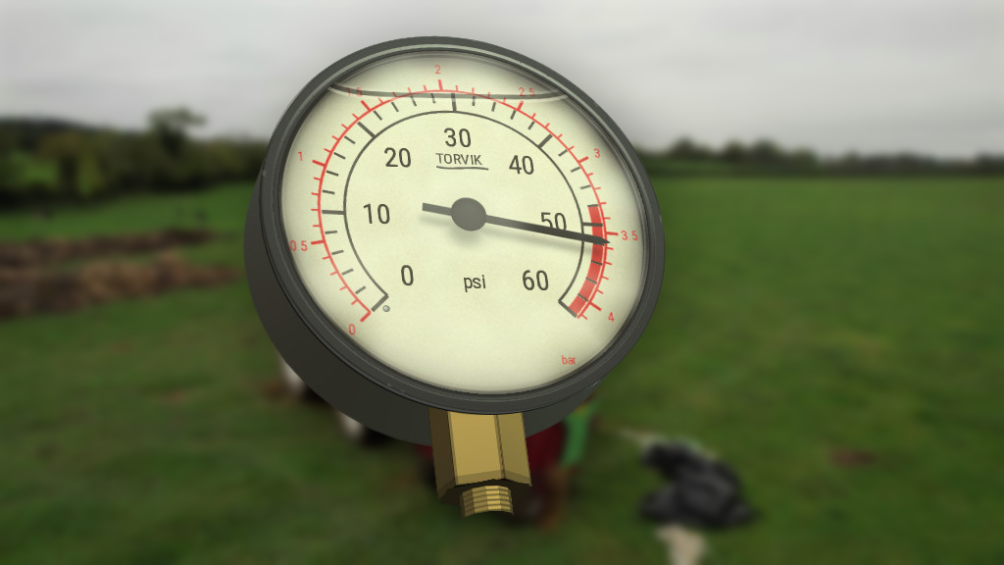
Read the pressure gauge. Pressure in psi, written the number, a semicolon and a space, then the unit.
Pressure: 52; psi
